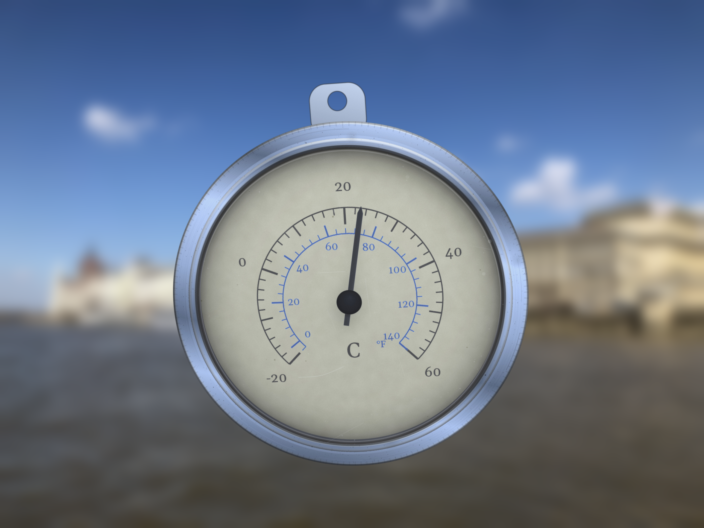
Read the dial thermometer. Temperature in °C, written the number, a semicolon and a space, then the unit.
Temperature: 23; °C
